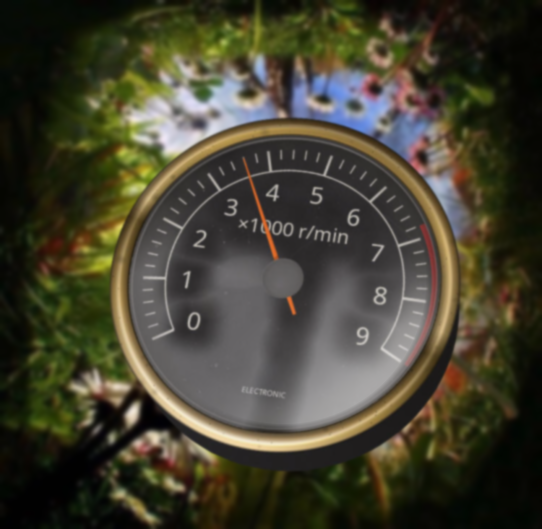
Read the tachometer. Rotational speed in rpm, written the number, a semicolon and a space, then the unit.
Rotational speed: 3600; rpm
